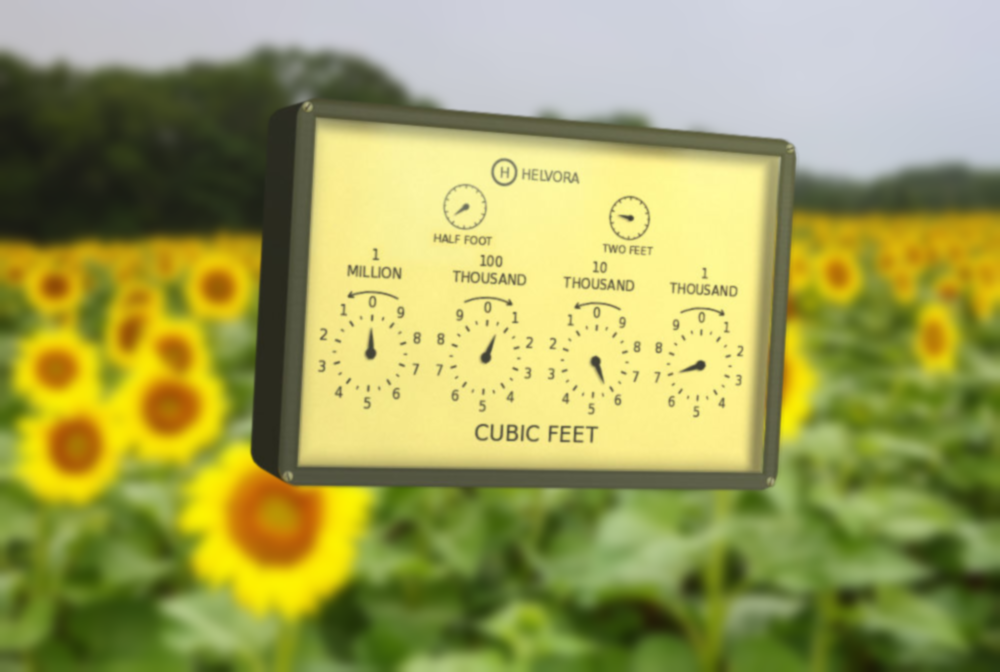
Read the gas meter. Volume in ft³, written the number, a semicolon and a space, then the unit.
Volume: 5700; ft³
